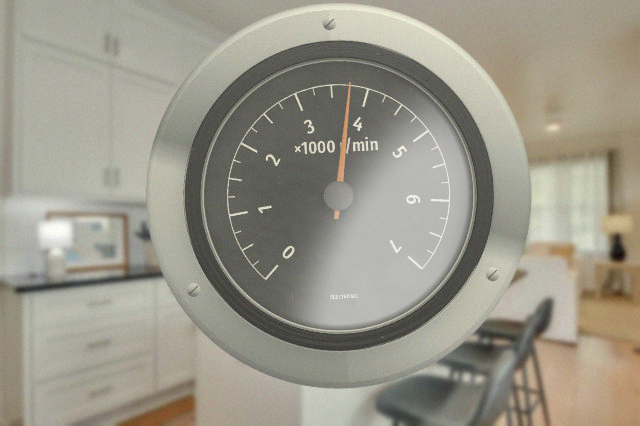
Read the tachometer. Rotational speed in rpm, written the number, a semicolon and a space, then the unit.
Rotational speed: 3750; rpm
